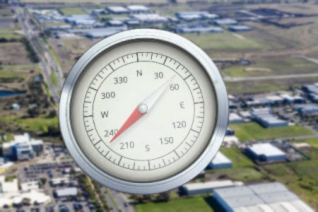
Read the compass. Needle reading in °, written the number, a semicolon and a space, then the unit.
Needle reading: 230; °
